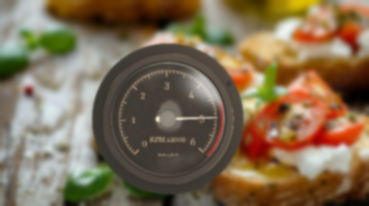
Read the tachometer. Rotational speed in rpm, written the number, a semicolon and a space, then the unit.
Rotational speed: 5000; rpm
